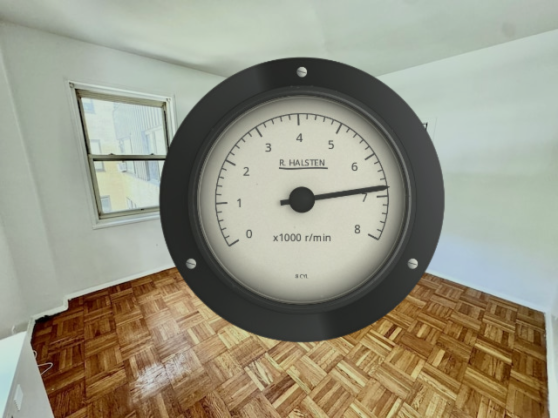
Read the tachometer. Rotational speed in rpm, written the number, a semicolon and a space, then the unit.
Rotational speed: 6800; rpm
